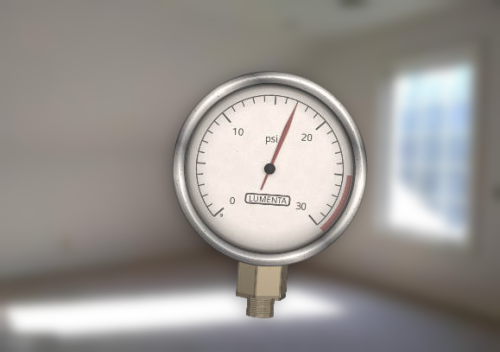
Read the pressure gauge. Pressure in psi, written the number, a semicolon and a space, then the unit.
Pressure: 17; psi
